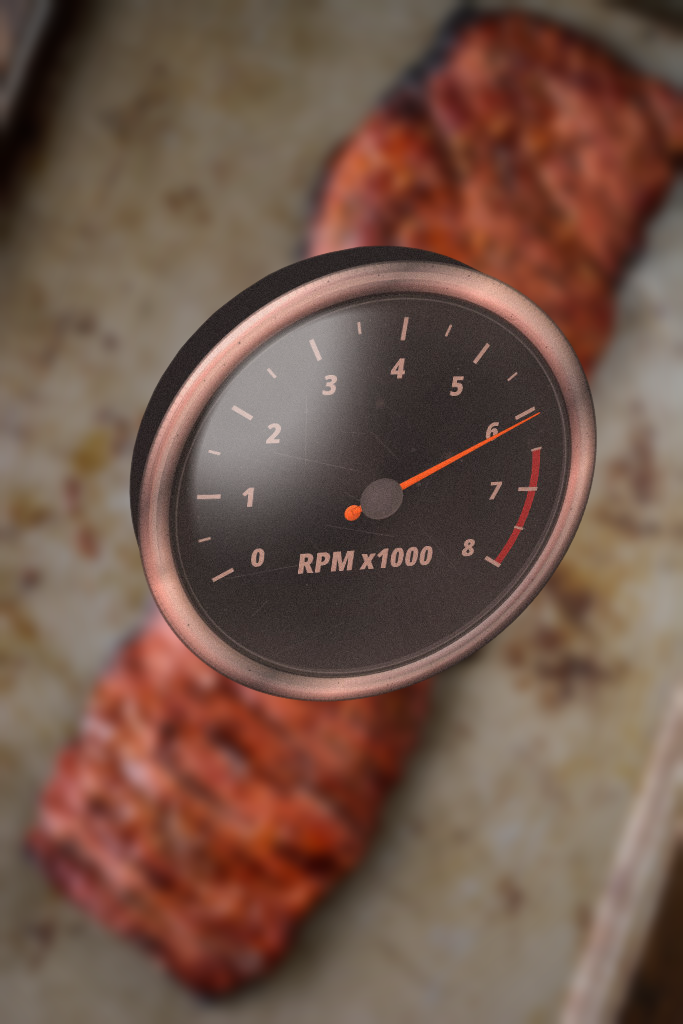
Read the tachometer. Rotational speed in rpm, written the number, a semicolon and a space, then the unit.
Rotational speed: 6000; rpm
